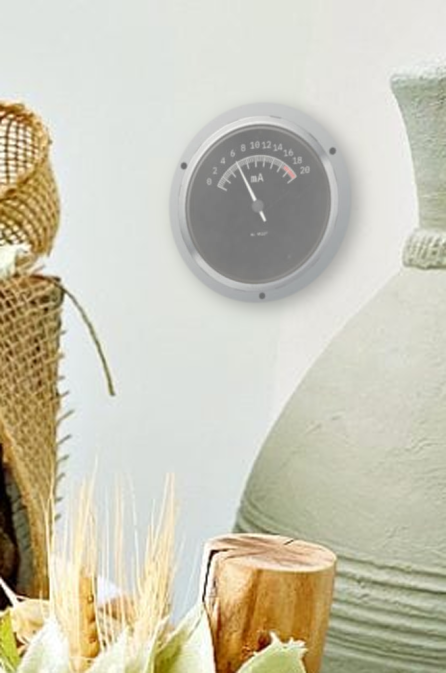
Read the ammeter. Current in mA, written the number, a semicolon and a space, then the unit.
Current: 6; mA
